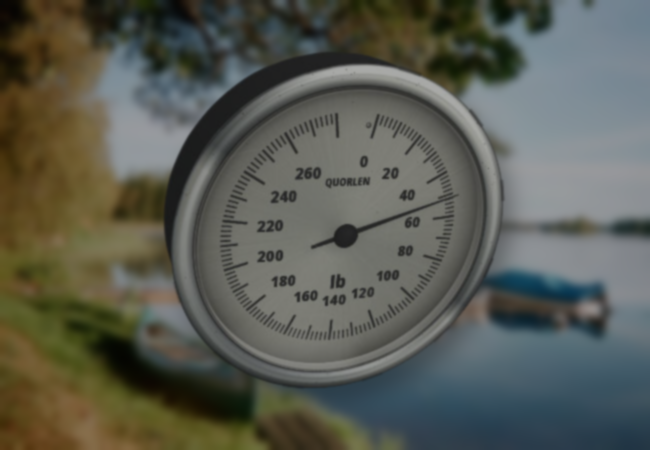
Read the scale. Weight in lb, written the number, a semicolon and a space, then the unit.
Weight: 50; lb
